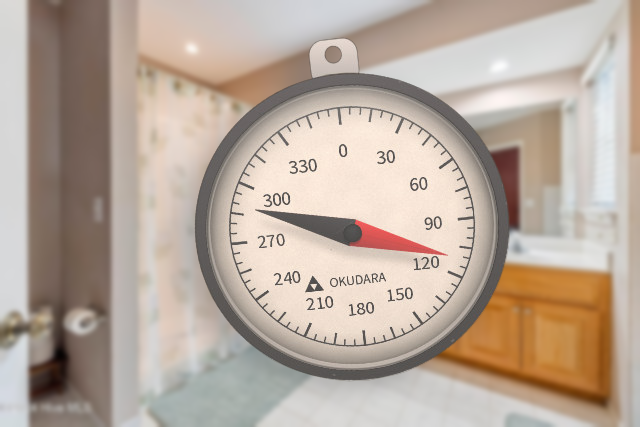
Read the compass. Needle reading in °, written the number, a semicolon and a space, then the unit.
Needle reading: 110; °
